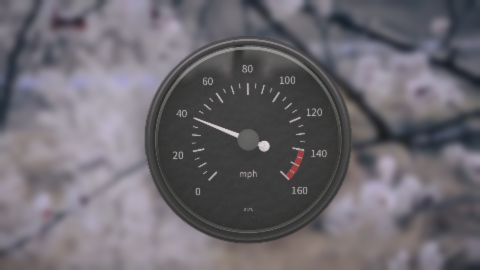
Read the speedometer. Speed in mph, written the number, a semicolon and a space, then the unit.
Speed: 40; mph
